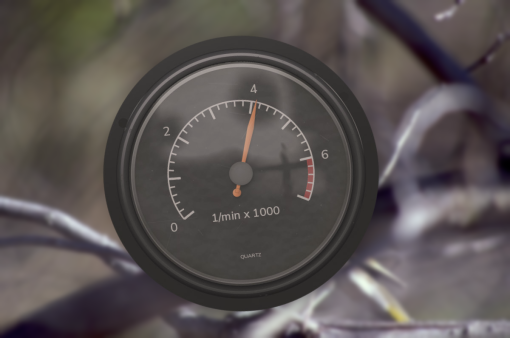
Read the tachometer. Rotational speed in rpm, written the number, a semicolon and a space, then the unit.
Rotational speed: 4100; rpm
